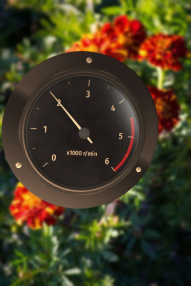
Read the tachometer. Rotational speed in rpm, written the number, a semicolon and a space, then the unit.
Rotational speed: 2000; rpm
